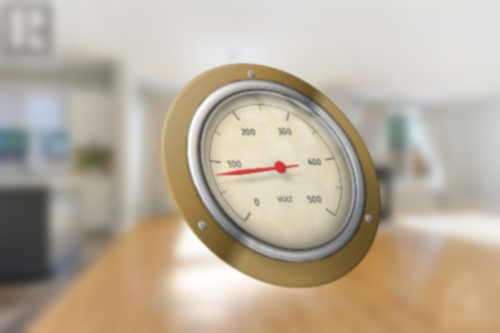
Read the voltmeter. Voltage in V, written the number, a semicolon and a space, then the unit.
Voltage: 75; V
